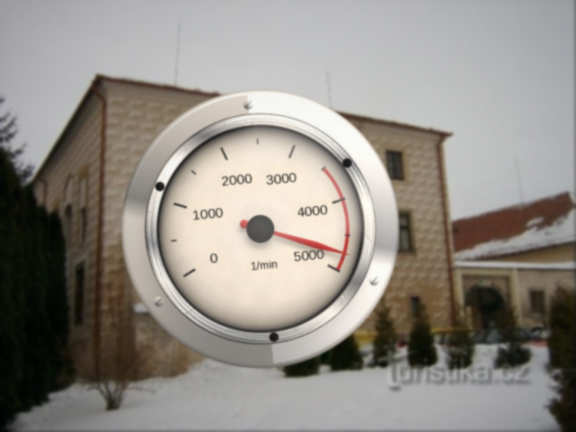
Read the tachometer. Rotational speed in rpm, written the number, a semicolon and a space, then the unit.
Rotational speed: 4750; rpm
